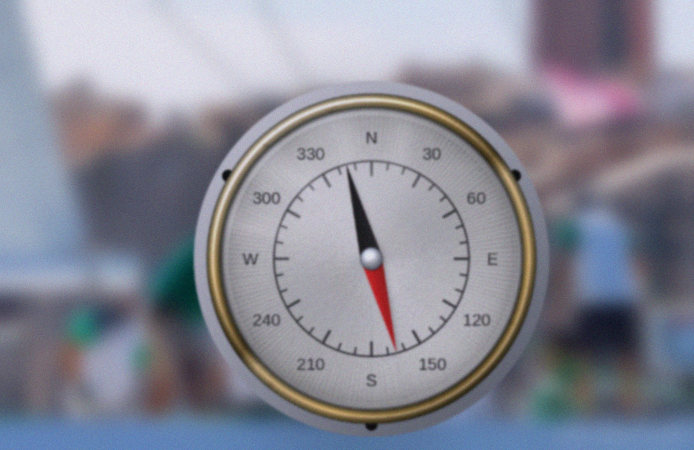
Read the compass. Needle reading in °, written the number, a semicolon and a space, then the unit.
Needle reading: 165; °
